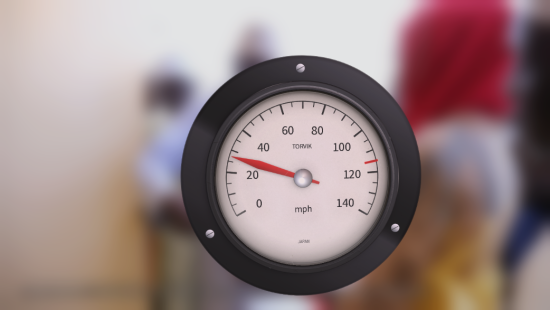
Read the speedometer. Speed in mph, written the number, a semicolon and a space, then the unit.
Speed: 27.5; mph
